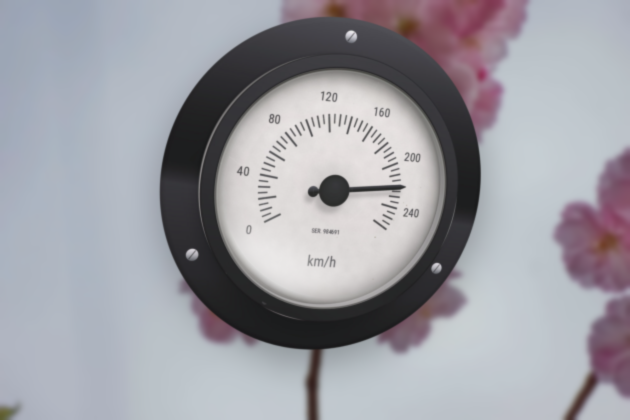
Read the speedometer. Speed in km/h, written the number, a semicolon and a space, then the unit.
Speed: 220; km/h
